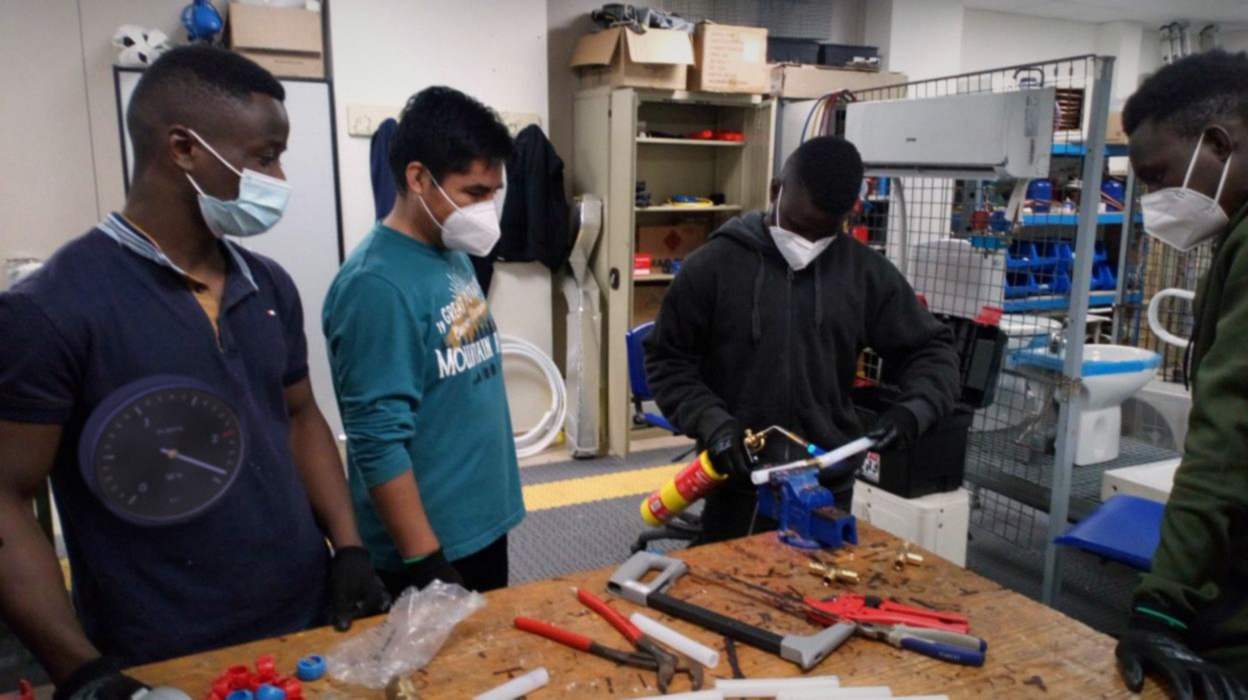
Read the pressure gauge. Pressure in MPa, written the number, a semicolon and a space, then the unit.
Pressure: 2.4; MPa
